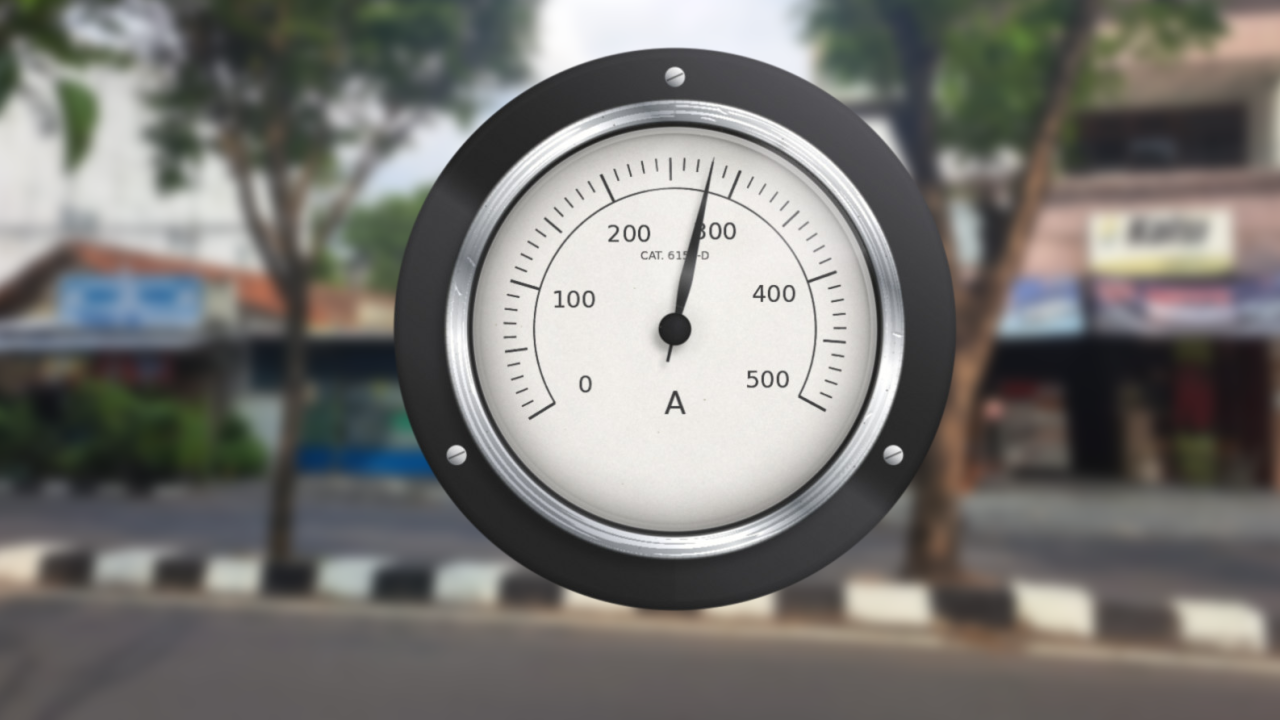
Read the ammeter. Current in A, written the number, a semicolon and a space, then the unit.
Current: 280; A
